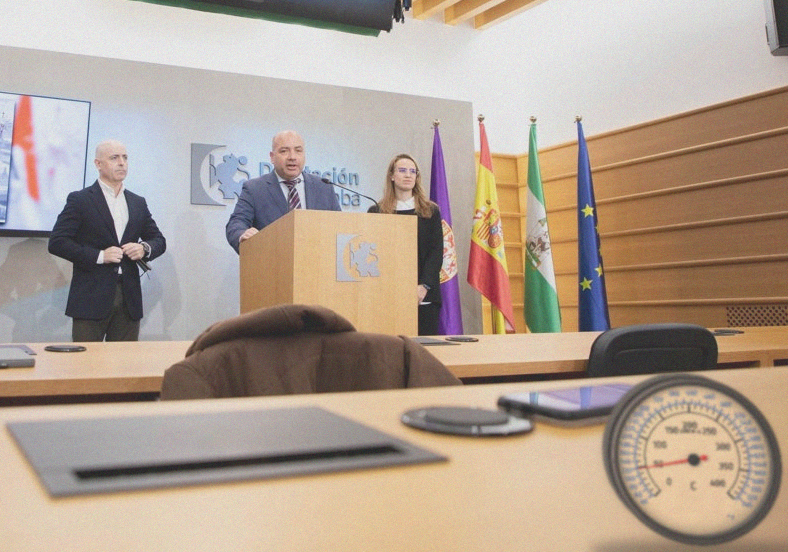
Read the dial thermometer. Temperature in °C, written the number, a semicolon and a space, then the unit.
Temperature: 50; °C
